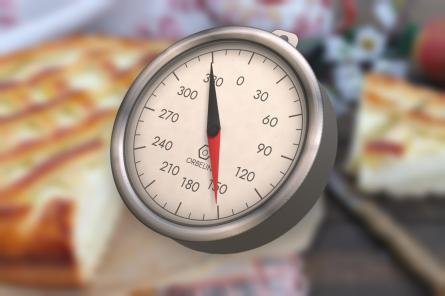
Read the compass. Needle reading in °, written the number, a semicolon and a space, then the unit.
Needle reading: 150; °
